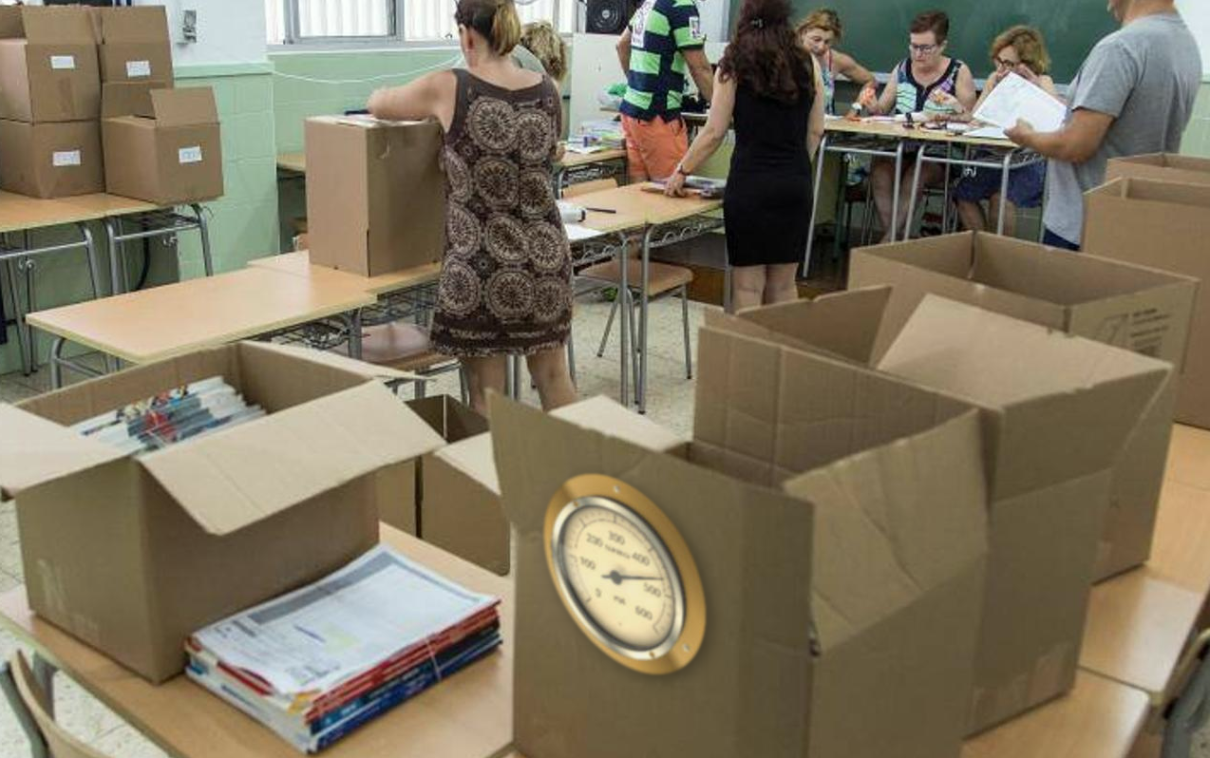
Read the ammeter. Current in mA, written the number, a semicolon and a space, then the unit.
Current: 460; mA
